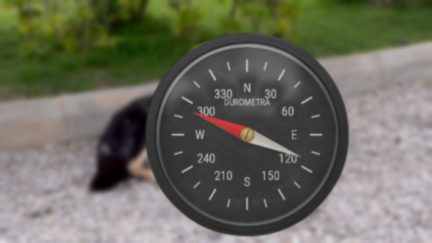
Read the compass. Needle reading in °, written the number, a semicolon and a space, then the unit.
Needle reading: 292.5; °
